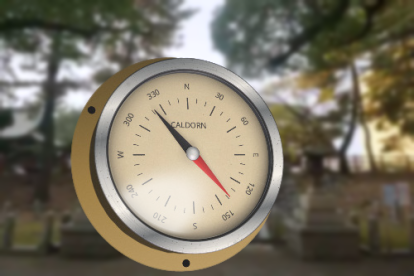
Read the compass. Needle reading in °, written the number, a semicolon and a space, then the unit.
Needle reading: 140; °
